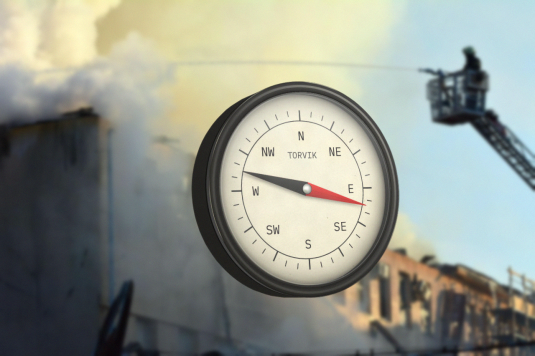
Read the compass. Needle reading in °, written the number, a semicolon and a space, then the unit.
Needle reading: 105; °
